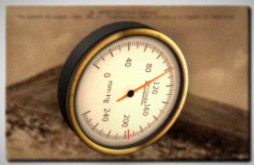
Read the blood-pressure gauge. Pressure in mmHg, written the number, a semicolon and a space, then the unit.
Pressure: 100; mmHg
